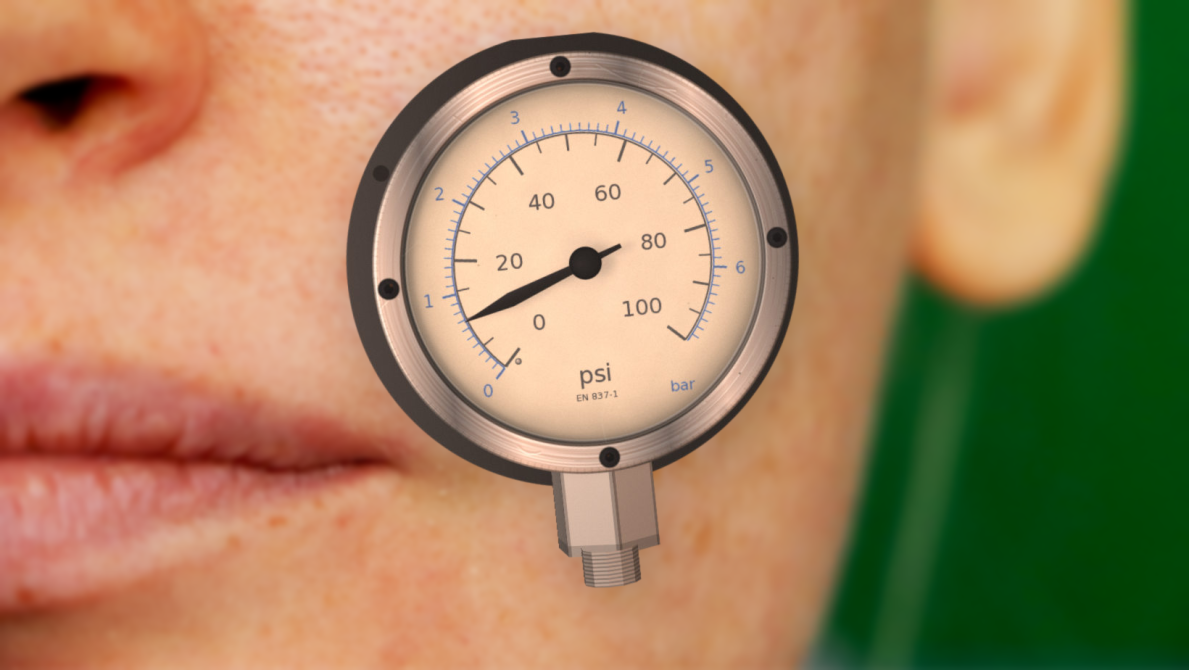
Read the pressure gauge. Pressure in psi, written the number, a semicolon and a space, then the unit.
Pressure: 10; psi
